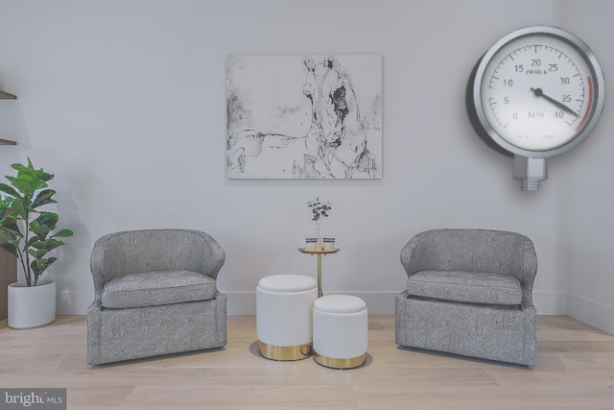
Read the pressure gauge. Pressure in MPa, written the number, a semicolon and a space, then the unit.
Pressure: 38; MPa
